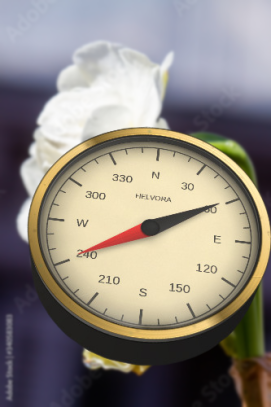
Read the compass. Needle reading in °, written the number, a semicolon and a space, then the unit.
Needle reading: 240; °
